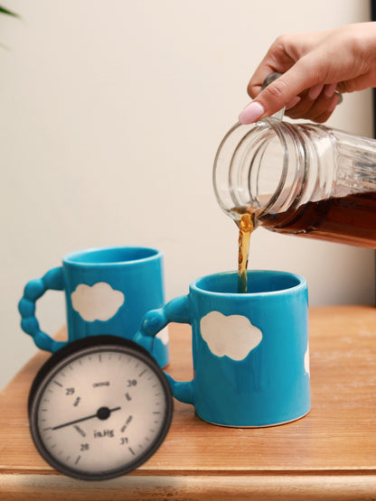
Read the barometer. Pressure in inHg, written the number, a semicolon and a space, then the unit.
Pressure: 28.5; inHg
